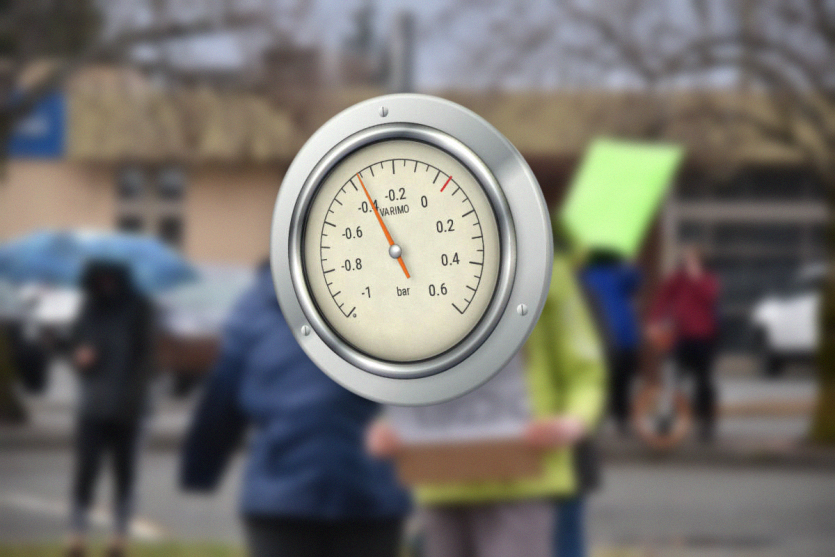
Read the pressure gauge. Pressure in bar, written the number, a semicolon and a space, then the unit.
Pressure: -0.35; bar
